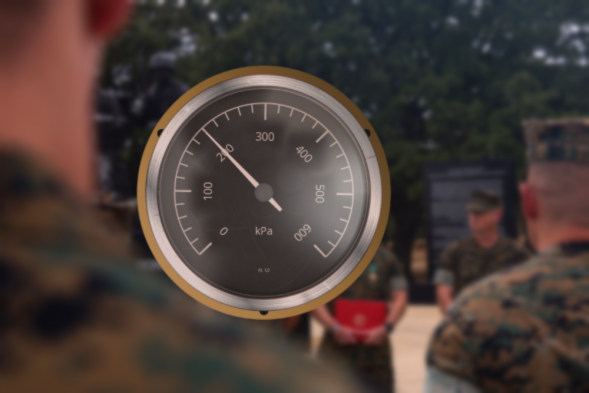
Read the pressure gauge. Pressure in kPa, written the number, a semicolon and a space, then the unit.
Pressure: 200; kPa
